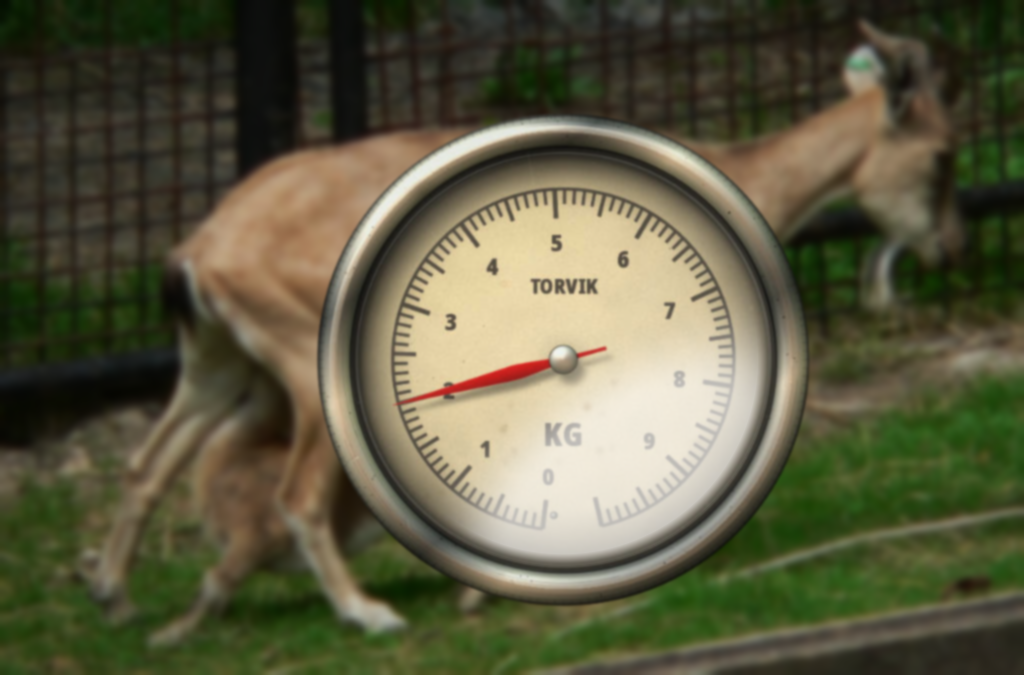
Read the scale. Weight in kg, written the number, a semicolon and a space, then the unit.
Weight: 2; kg
